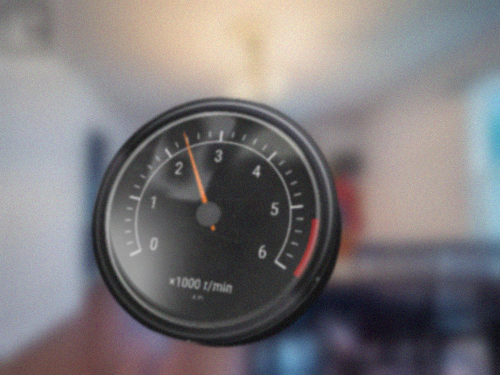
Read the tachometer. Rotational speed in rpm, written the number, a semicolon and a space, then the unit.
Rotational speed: 2400; rpm
